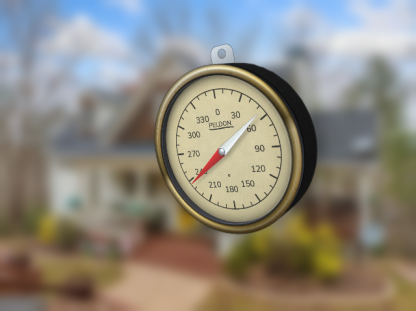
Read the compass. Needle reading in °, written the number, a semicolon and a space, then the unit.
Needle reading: 235; °
